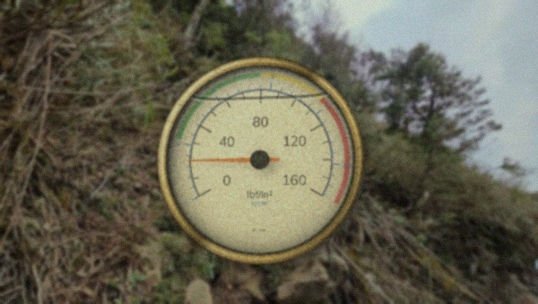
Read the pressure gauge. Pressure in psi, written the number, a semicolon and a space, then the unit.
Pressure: 20; psi
